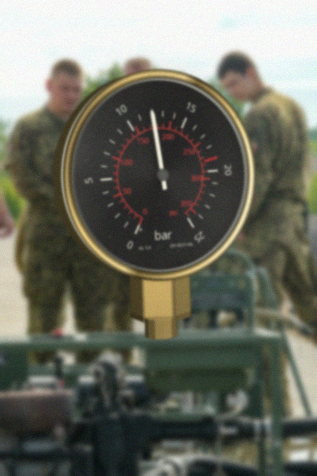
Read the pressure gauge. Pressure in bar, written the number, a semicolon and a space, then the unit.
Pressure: 12; bar
